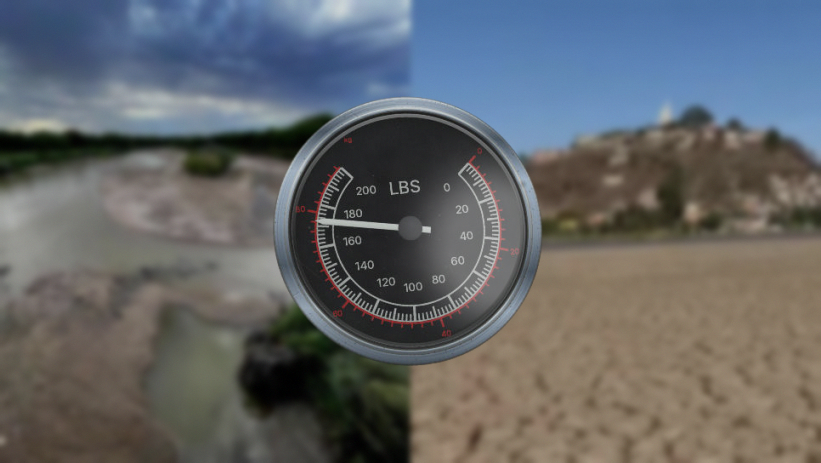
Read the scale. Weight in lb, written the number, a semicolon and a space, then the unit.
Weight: 172; lb
